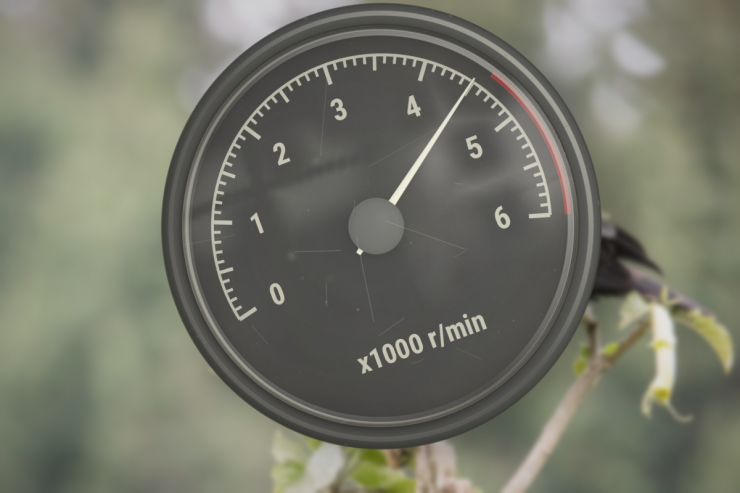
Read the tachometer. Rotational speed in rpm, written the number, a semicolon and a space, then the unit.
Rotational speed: 4500; rpm
